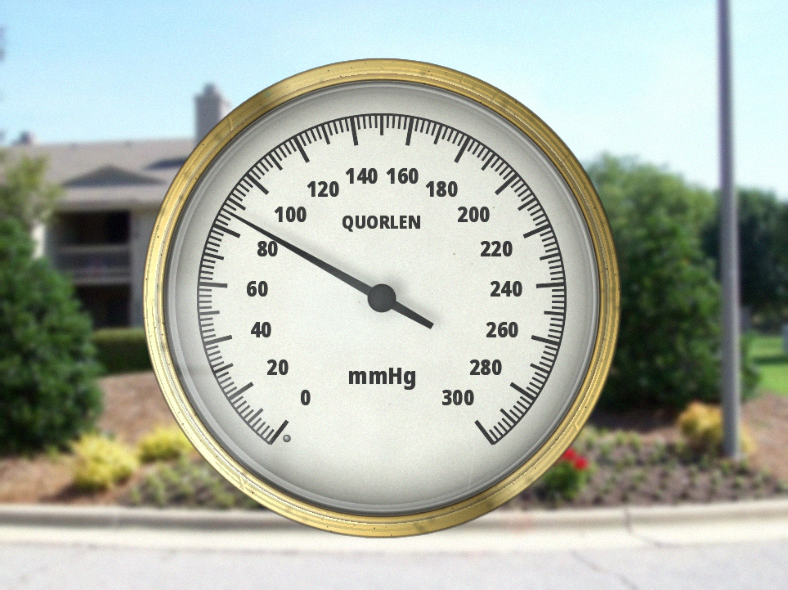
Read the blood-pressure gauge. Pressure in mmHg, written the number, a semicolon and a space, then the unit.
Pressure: 86; mmHg
